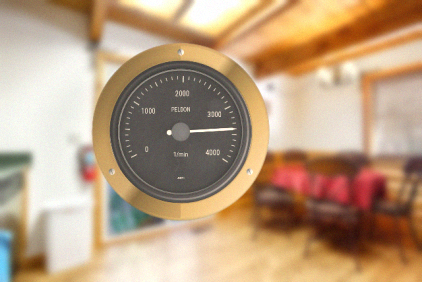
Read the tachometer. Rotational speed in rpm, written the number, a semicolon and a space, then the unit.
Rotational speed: 3400; rpm
